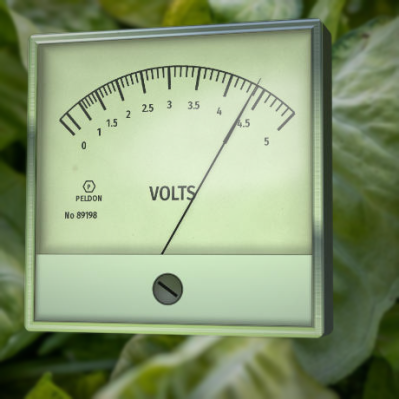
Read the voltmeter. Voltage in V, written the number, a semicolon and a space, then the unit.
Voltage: 4.4; V
